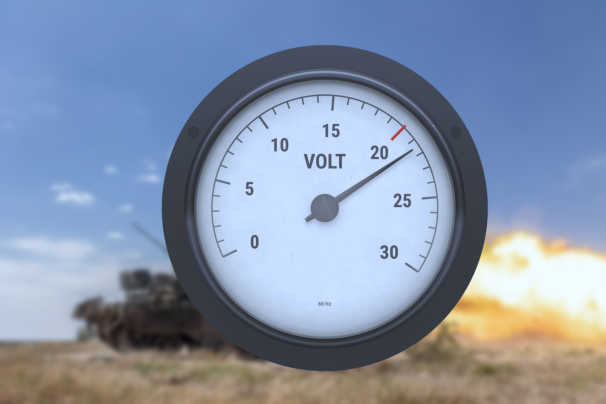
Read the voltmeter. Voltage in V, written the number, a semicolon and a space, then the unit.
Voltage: 21.5; V
